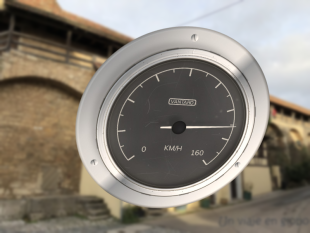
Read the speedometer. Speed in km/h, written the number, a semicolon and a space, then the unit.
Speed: 130; km/h
